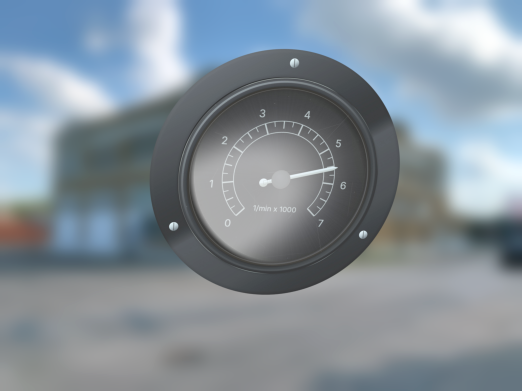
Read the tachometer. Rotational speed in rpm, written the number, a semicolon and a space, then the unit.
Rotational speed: 5500; rpm
